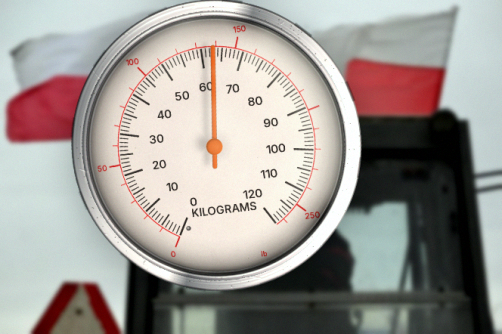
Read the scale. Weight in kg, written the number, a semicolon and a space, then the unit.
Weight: 63; kg
